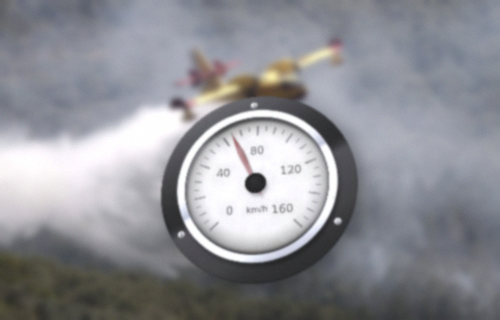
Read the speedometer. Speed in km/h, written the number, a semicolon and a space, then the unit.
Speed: 65; km/h
